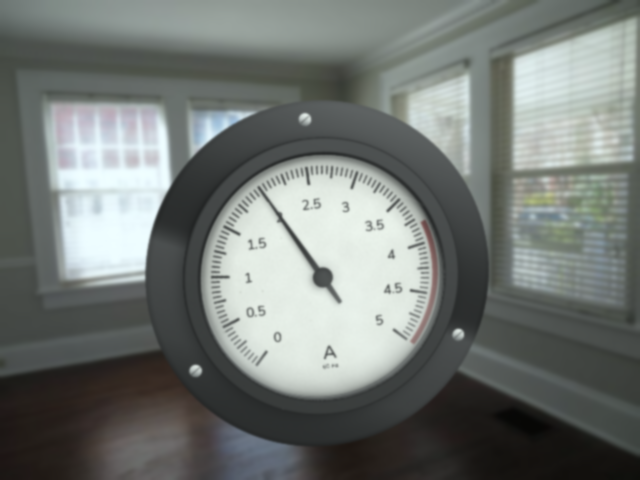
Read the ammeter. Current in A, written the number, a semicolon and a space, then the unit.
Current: 2; A
